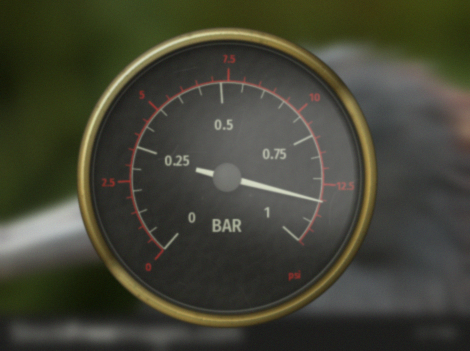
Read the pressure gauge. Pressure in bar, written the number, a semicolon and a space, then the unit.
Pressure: 0.9; bar
